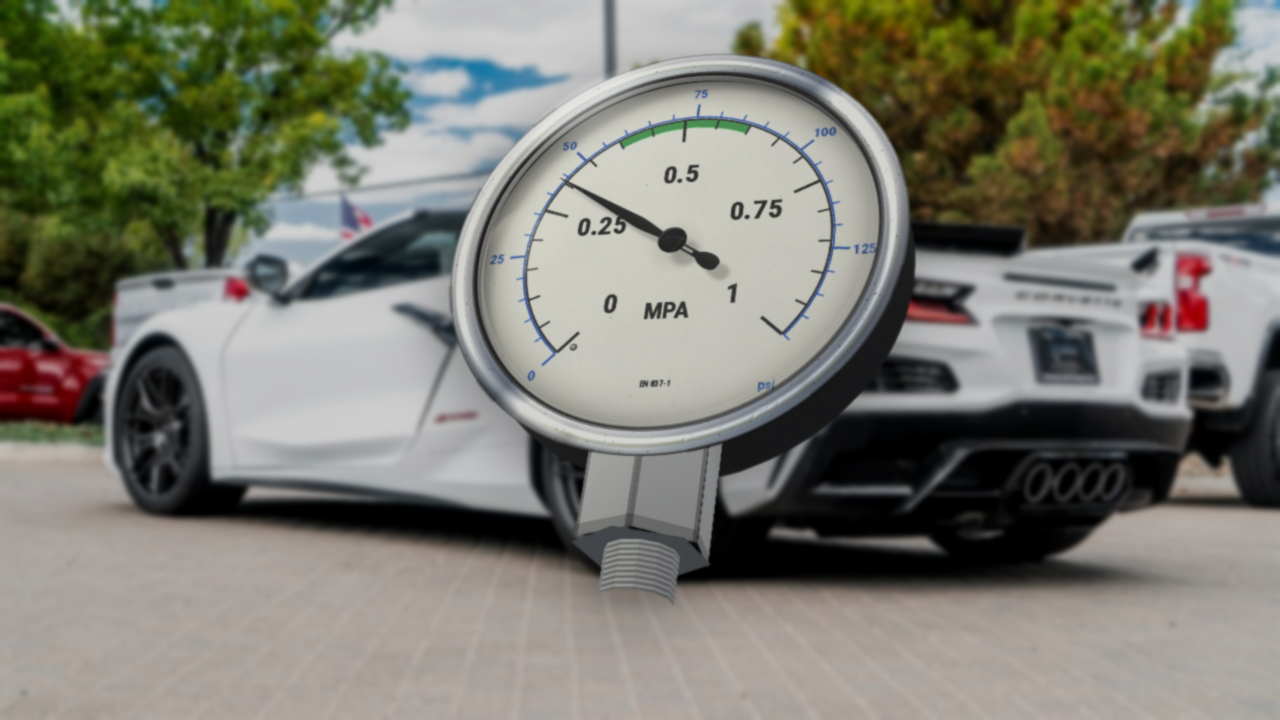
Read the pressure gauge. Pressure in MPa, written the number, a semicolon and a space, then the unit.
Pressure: 0.3; MPa
